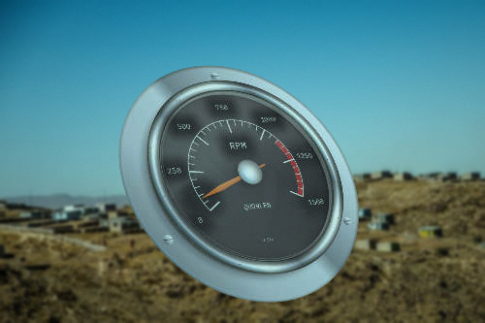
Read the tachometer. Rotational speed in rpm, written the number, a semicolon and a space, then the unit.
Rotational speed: 75; rpm
